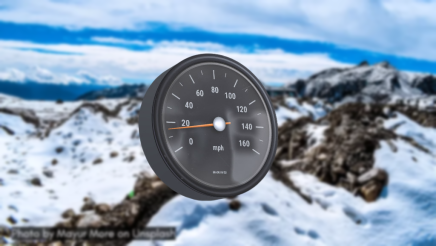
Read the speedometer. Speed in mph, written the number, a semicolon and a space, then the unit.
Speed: 15; mph
